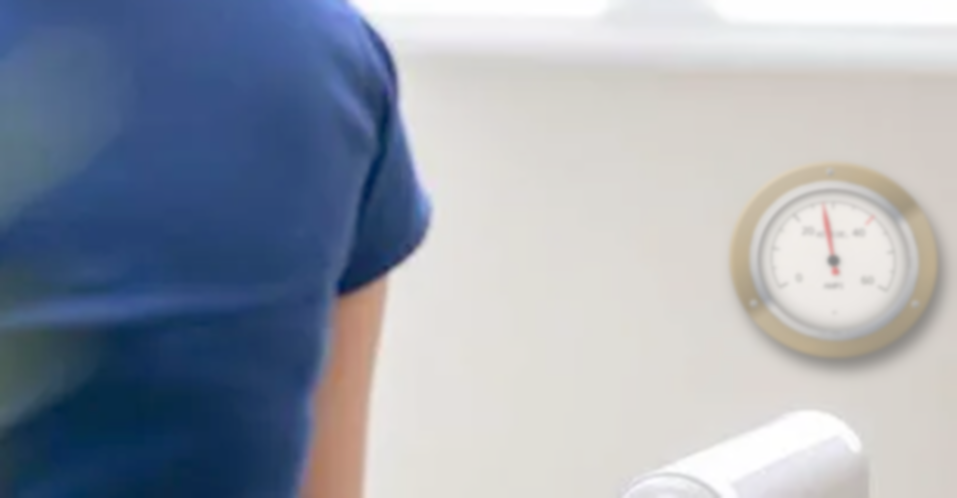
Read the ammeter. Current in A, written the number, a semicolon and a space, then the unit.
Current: 27.5; A
